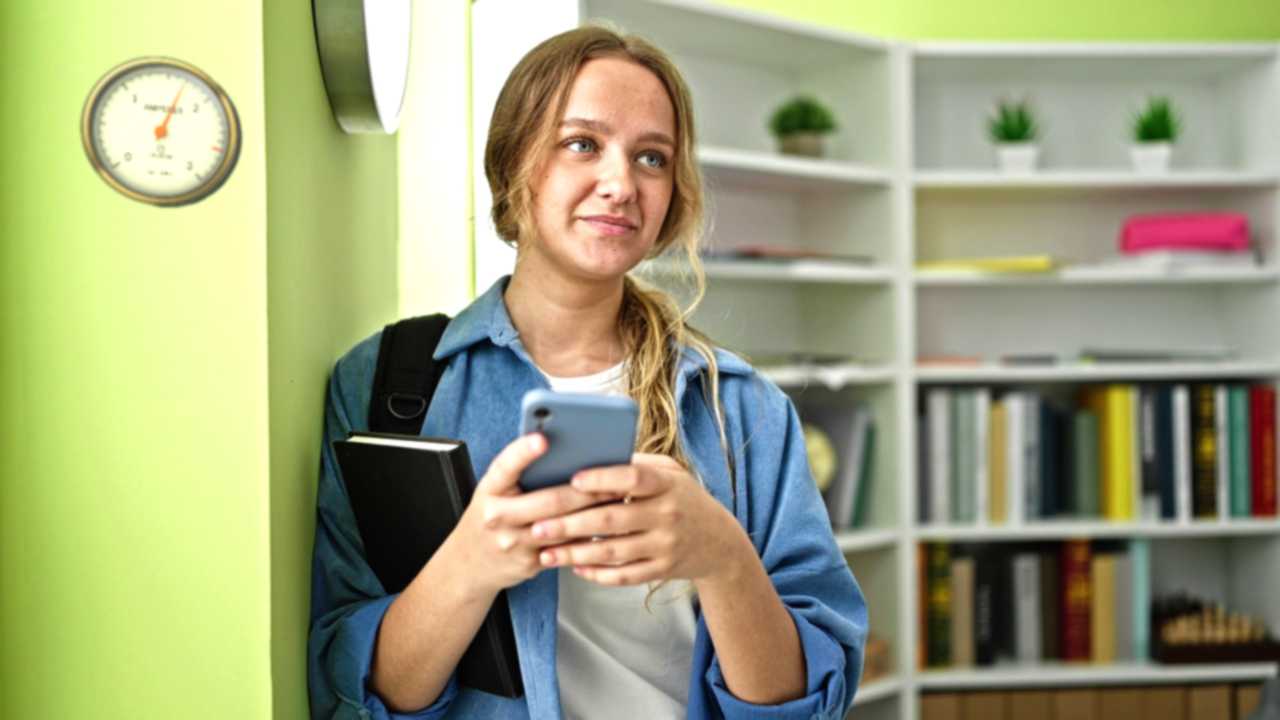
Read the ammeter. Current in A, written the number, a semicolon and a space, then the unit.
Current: 1.7; A
